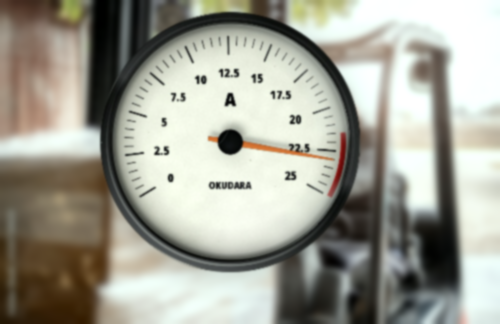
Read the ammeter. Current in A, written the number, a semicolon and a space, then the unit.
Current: 23; A
